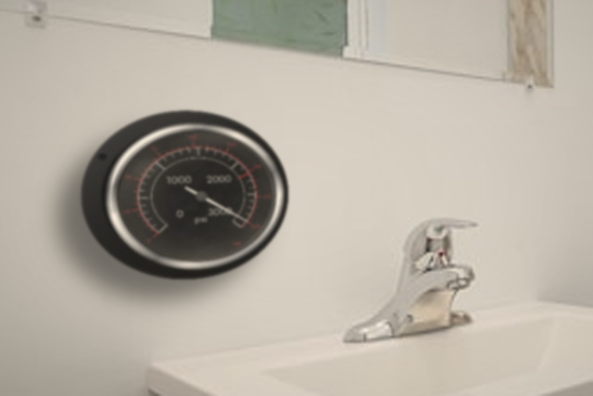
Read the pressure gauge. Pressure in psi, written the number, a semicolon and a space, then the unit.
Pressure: 2900; psi
